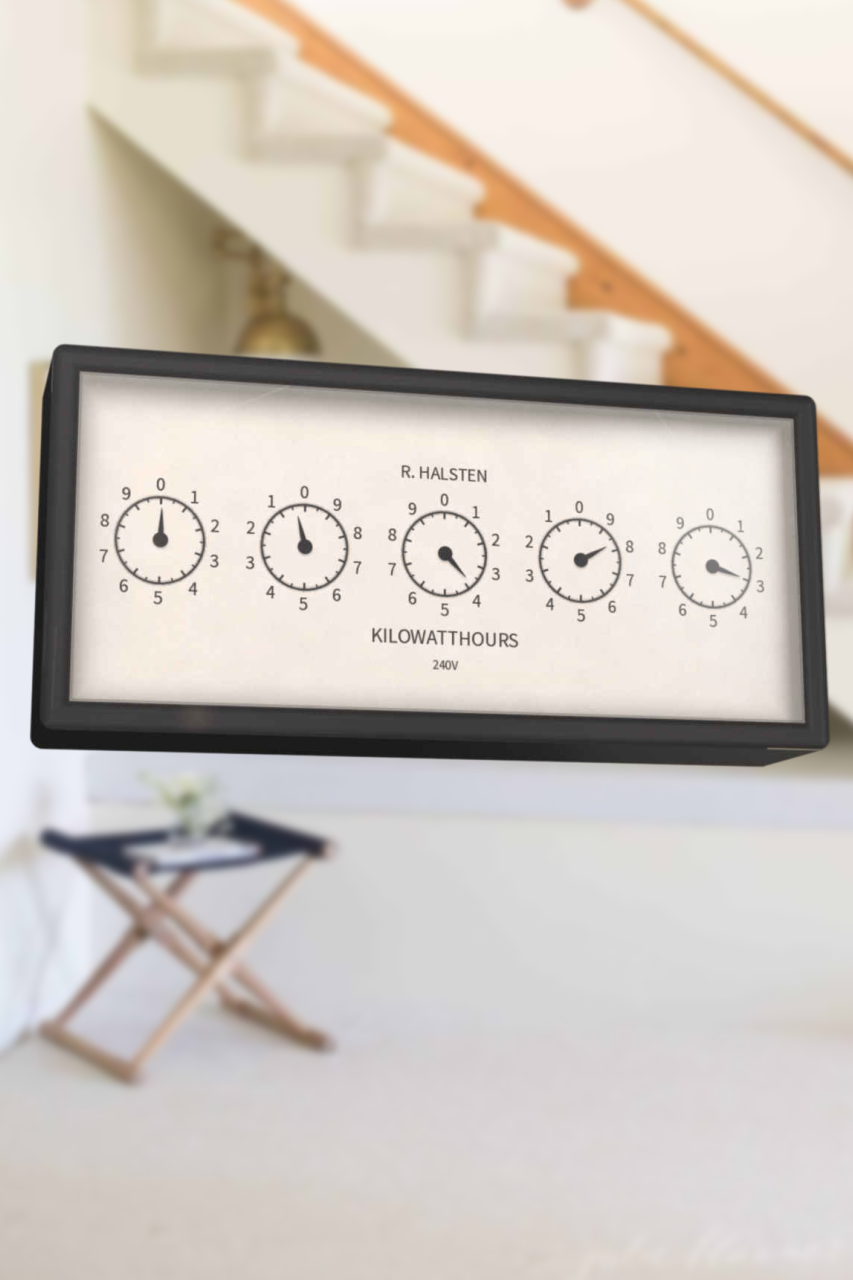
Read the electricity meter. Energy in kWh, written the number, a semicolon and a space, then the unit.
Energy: 383; kWh
